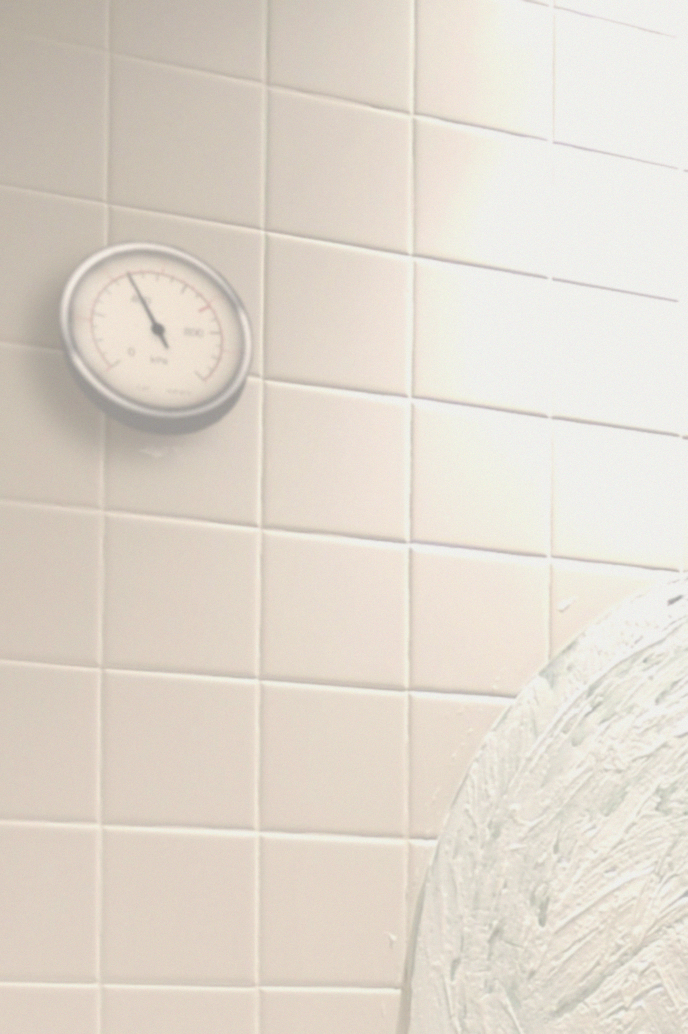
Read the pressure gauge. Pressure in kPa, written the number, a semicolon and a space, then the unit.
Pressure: 400; kPa
